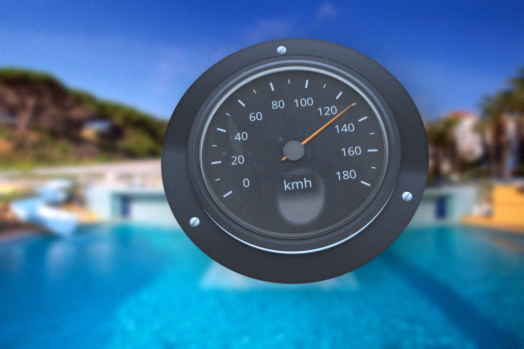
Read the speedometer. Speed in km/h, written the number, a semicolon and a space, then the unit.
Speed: 130; km/h
